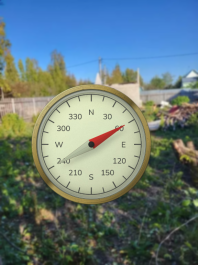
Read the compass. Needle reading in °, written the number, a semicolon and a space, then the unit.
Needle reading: 60; °
